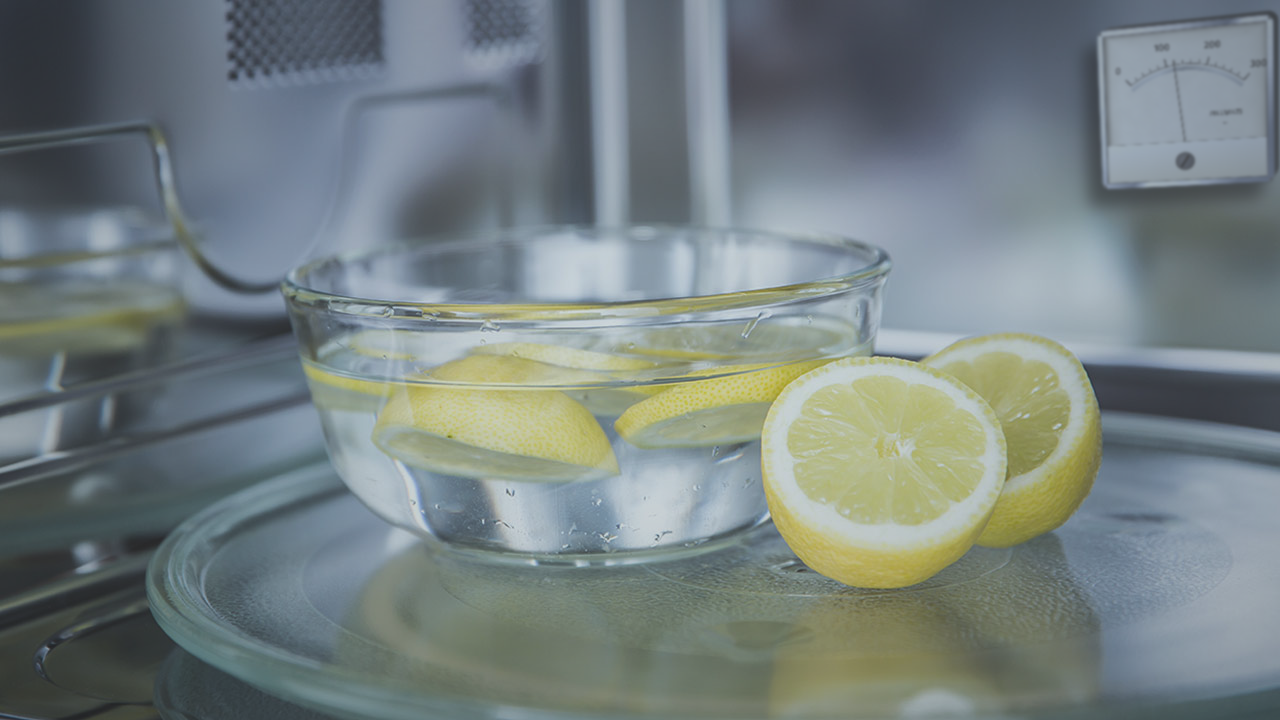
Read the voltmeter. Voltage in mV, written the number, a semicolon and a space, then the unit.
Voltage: 120; mV
